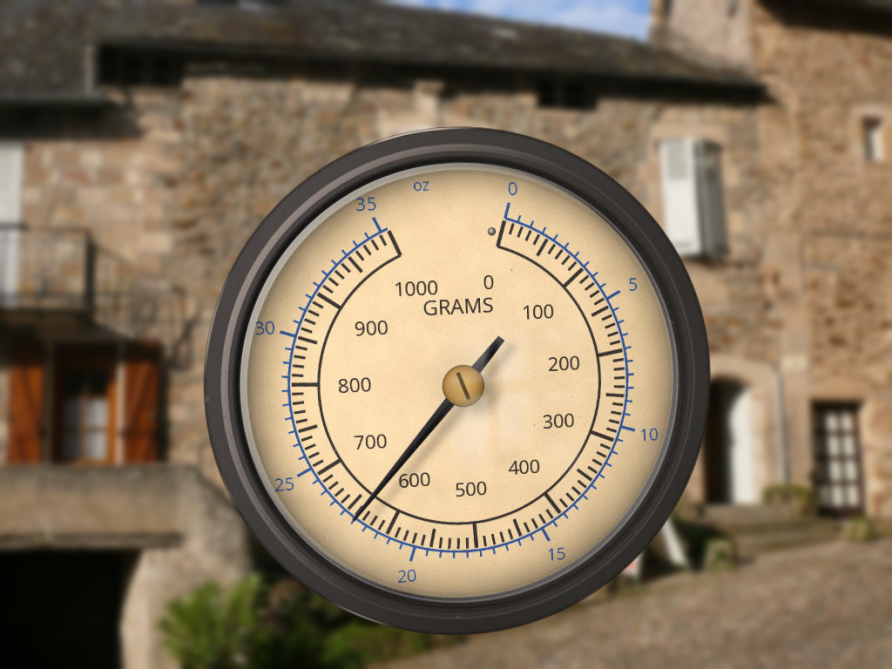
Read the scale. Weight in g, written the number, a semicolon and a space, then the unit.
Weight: 640; g
